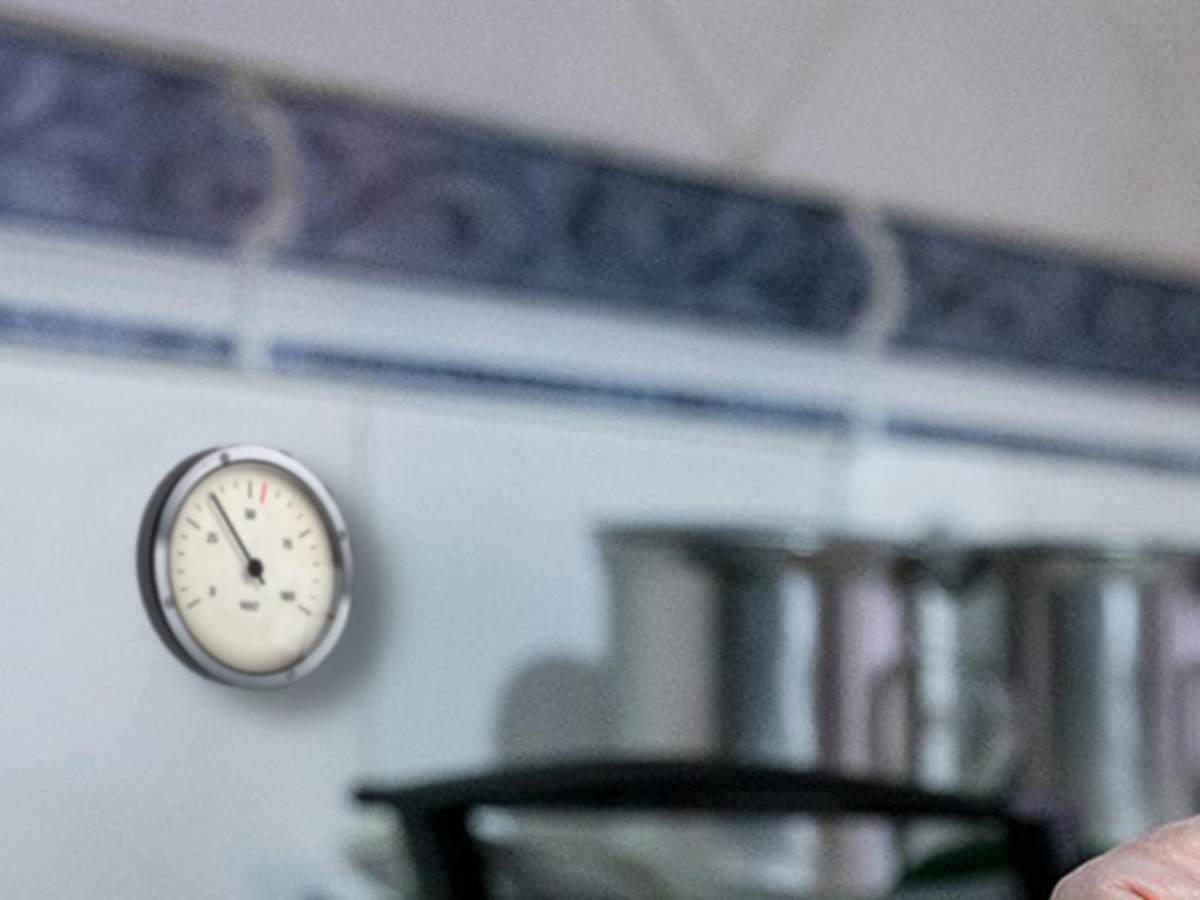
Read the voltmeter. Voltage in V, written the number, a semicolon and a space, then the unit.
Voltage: 35; V
